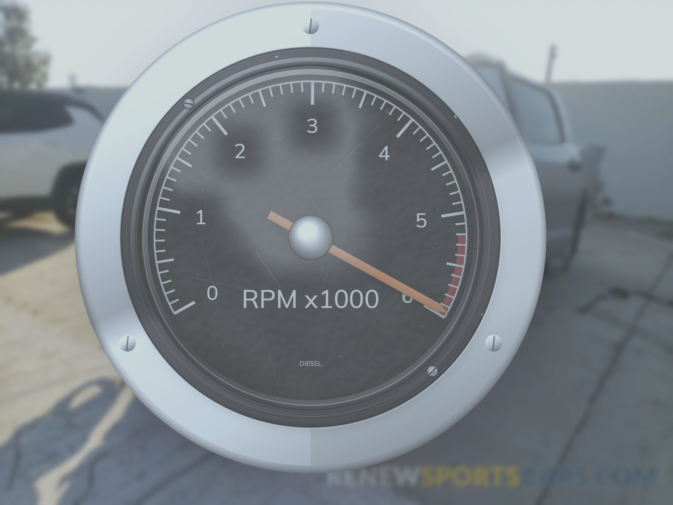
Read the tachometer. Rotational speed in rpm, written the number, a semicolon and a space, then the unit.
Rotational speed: 5950; rpm
